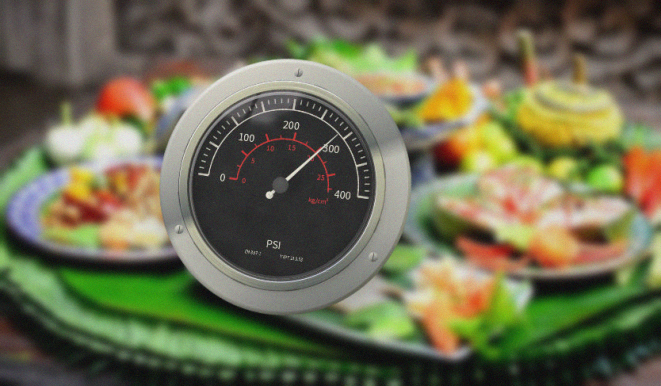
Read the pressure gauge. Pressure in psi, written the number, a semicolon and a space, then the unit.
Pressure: 290; psi
